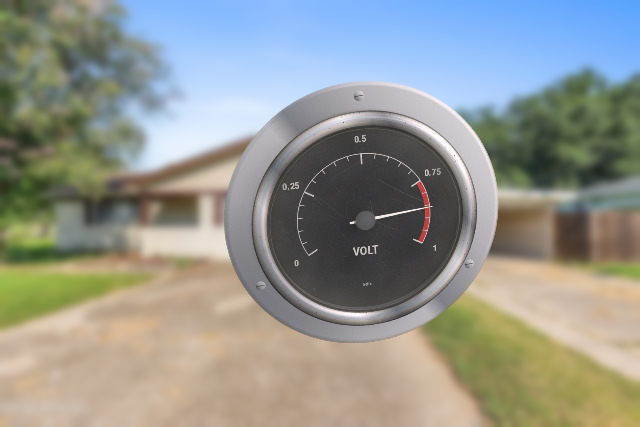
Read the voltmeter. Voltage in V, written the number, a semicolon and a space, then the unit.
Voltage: 0.85; V
